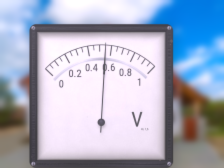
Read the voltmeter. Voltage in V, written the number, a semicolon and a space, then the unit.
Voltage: 0.55; V
